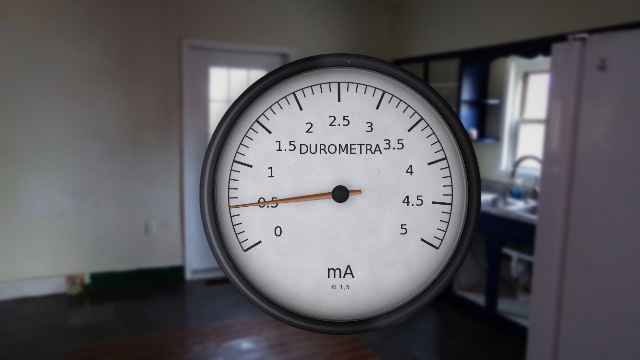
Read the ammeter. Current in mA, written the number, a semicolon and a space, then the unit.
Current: 0.5; mA
